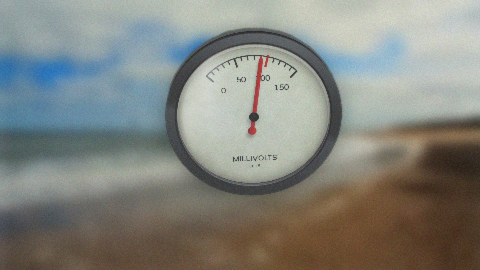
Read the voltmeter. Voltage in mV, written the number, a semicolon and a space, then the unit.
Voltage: 90; mV
